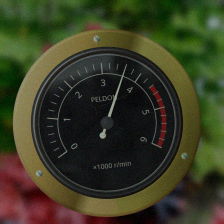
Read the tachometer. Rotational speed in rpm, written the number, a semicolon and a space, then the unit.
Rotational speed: 3600; rpm
